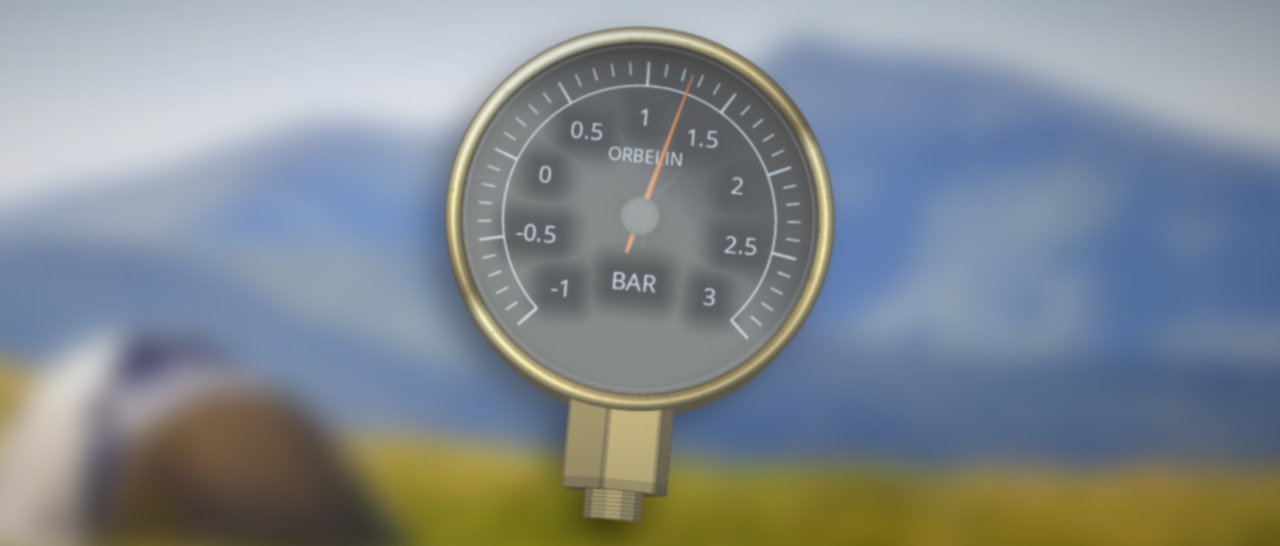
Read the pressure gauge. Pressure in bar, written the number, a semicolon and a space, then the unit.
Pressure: 1.25; bar
